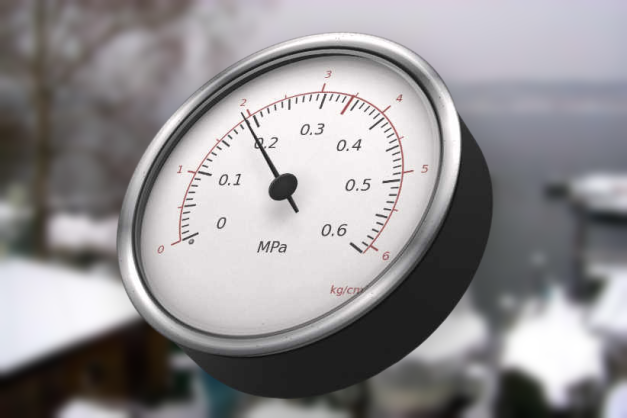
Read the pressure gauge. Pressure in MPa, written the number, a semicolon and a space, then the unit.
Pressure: 0.19; MPa
